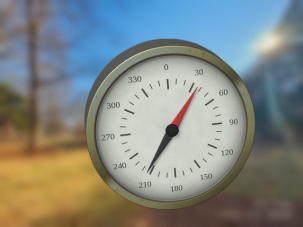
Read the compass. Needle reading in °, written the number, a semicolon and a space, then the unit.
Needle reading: 35; °
